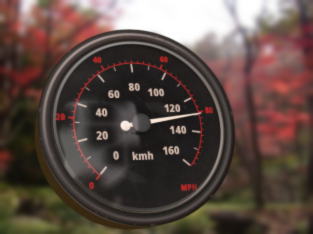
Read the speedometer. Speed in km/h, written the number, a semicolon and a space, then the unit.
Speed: 130; km/h
